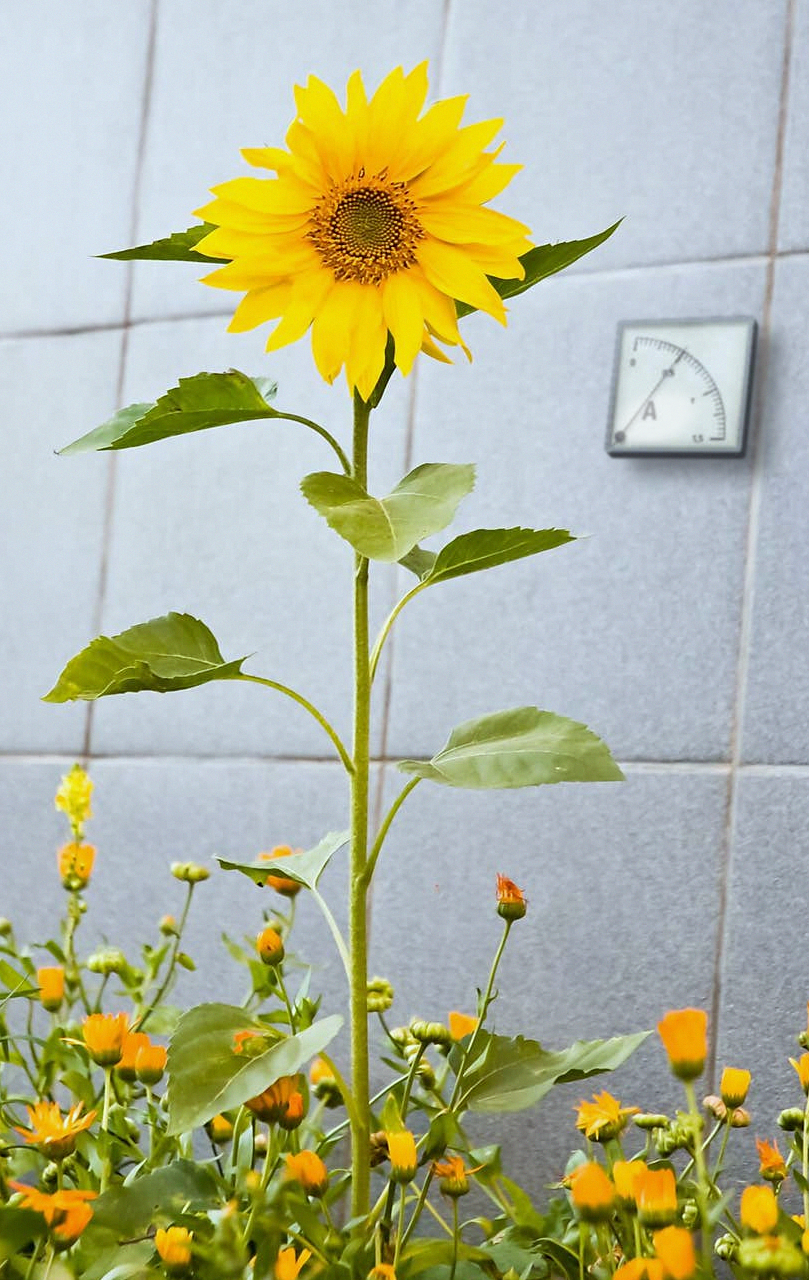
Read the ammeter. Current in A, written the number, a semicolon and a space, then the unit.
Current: 0.5; A
